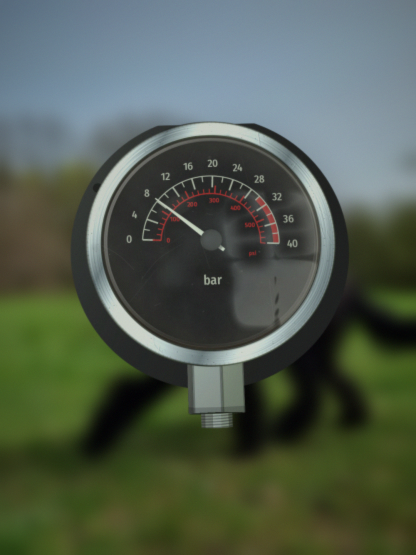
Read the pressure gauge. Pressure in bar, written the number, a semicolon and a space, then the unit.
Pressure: 8; bar
